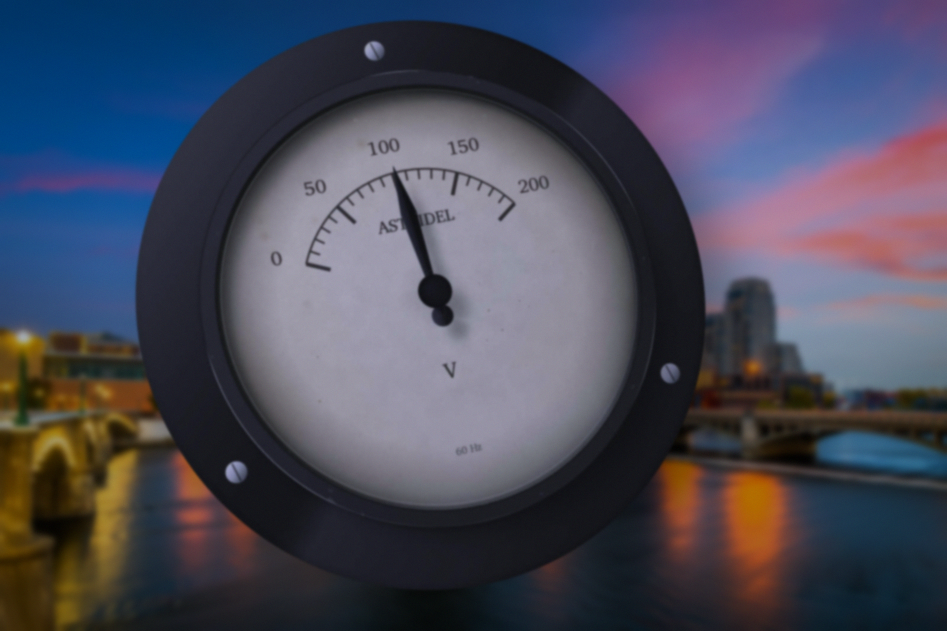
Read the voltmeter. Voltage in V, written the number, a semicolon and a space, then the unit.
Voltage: 100; V
